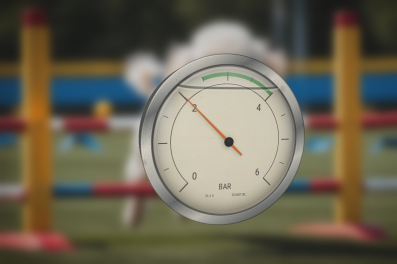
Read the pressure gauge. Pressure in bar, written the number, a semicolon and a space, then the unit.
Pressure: 2; bar
